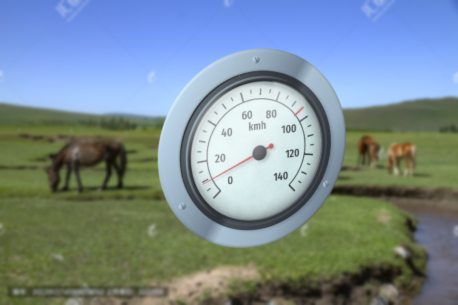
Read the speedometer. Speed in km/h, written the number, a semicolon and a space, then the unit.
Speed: 10; km/h
